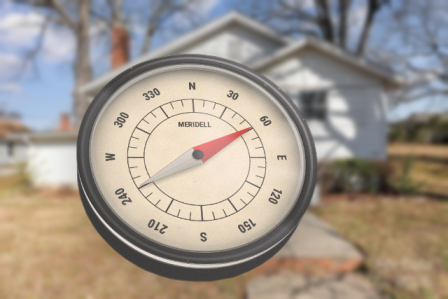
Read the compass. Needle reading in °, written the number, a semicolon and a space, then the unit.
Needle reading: 60; °
